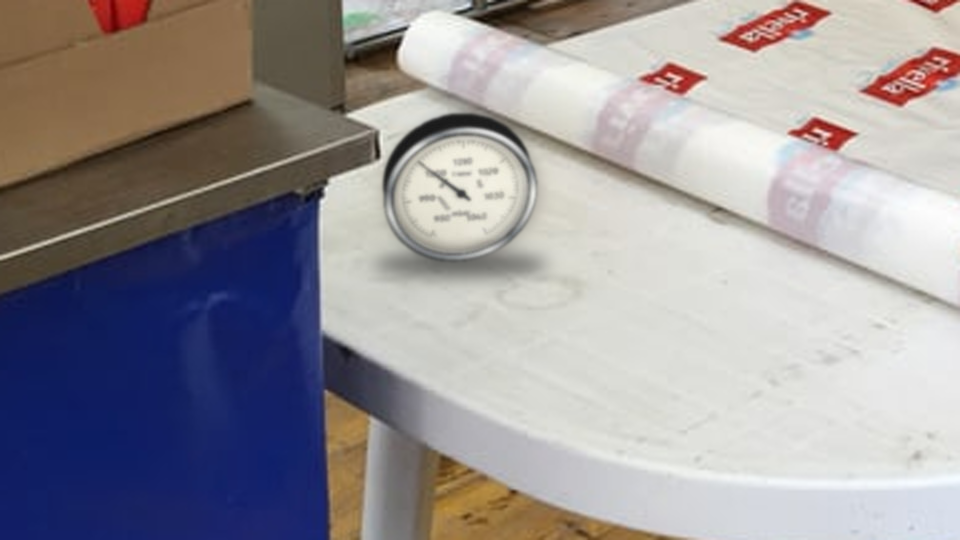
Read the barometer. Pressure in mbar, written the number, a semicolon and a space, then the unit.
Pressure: 1000; mbar
